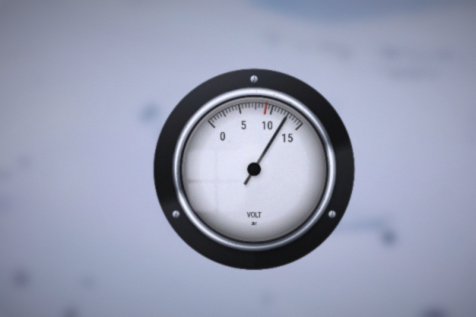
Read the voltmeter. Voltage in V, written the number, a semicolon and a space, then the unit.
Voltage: 12.5; V
